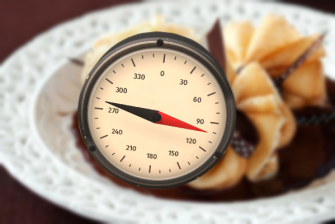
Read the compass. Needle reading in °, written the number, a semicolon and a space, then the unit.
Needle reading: 100; °
